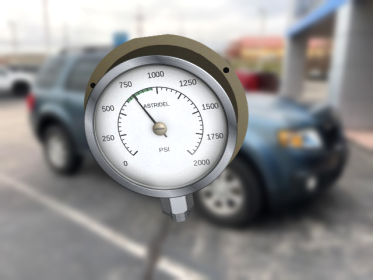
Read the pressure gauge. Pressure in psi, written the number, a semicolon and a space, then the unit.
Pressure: 750; psi
